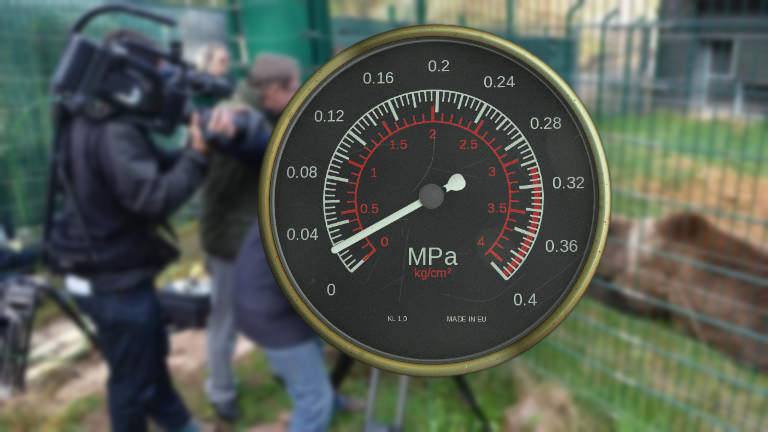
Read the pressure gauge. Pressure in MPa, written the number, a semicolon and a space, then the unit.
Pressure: 0.02; MPa
